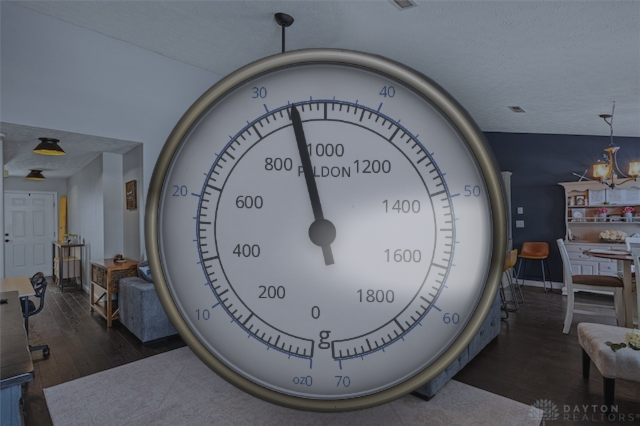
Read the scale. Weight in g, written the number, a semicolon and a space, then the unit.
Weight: 920; g
